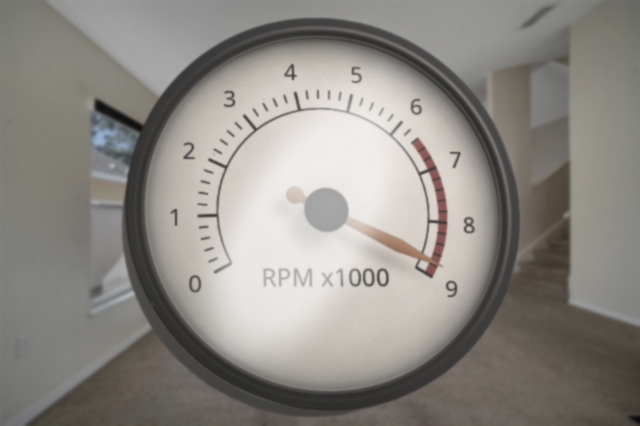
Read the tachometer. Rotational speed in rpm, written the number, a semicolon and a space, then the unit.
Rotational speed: 8800; rpm
